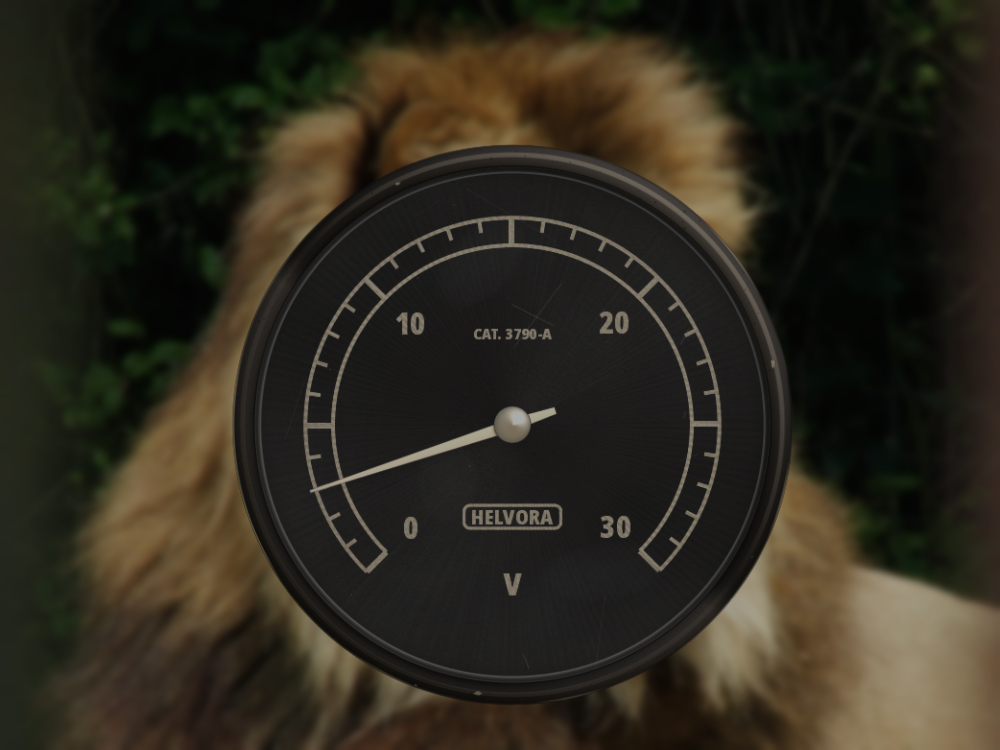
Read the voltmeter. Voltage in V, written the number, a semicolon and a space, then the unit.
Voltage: 3; V
